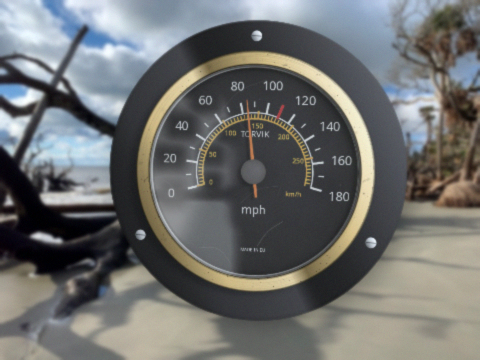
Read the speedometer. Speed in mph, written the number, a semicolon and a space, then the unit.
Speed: 85; mph
